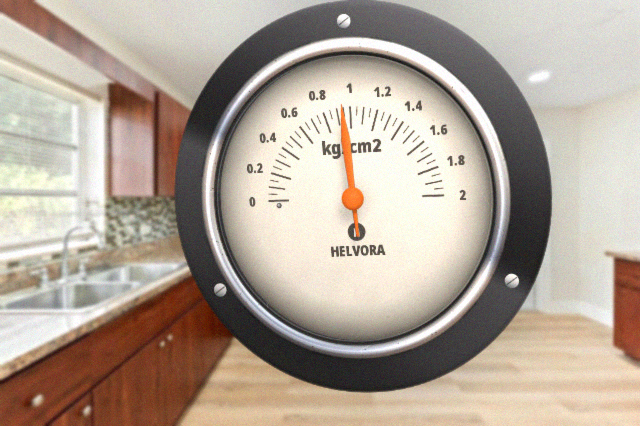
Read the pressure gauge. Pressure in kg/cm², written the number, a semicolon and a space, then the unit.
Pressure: 0.95; kg/cm²
